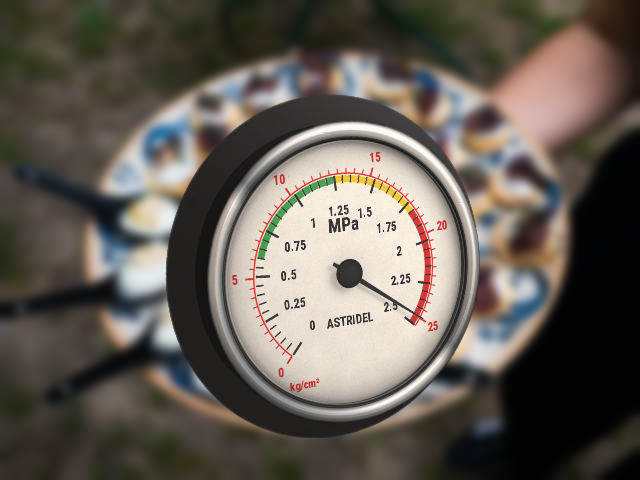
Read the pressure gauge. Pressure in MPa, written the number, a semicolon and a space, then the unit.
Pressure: 2.45; MPa
